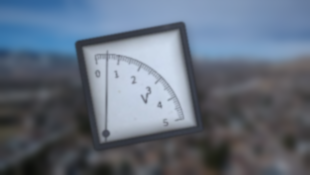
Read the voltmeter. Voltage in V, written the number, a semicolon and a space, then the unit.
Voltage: 0.5; V
